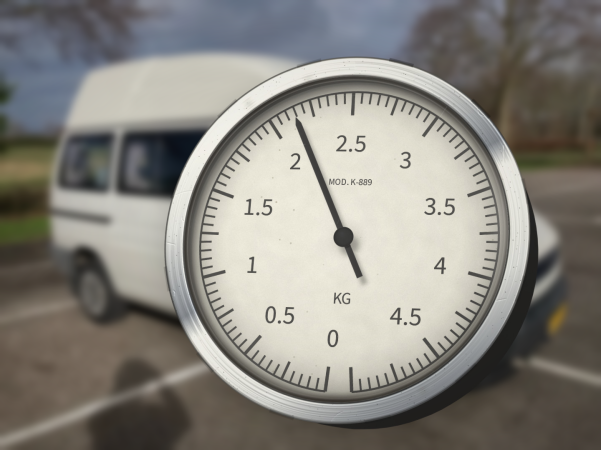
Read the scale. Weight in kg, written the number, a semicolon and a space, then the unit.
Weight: 2.15; kg
